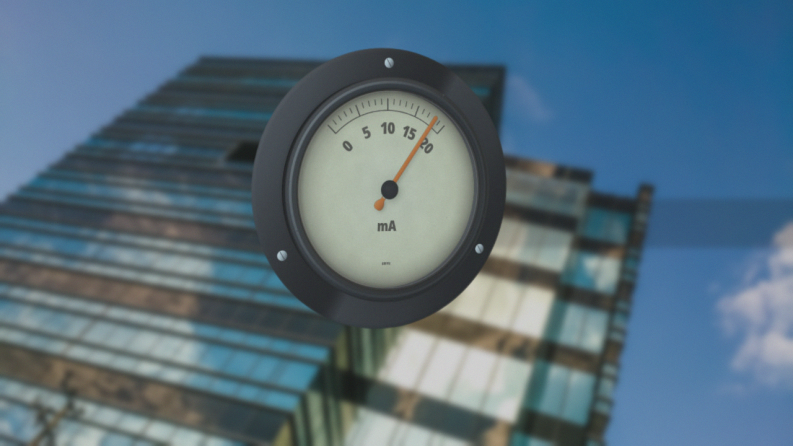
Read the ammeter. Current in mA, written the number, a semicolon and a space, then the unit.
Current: 18; mA
